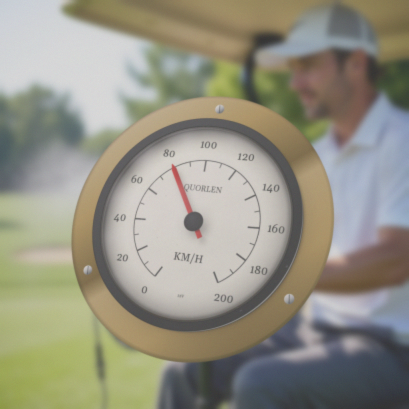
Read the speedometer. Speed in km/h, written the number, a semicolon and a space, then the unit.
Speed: 80; km/h
